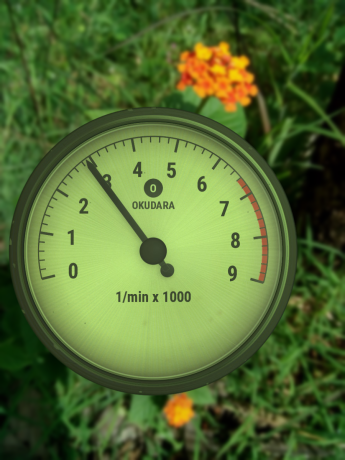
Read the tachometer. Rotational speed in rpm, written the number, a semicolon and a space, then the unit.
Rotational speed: 2900; rpm
